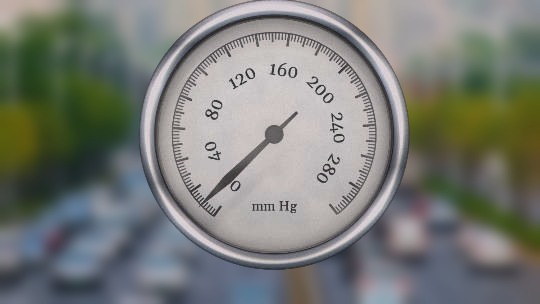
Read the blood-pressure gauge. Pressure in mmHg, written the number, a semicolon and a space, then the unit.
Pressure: 10; mmHg
